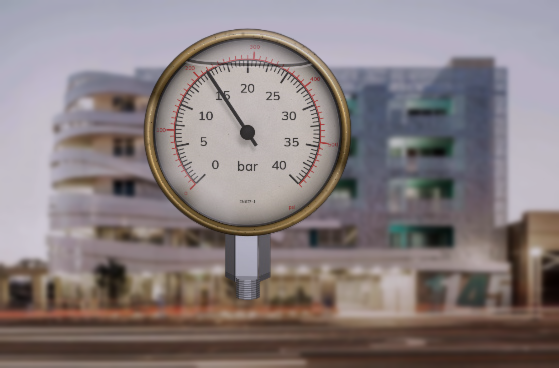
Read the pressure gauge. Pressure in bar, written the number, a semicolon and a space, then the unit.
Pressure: 15; bar
